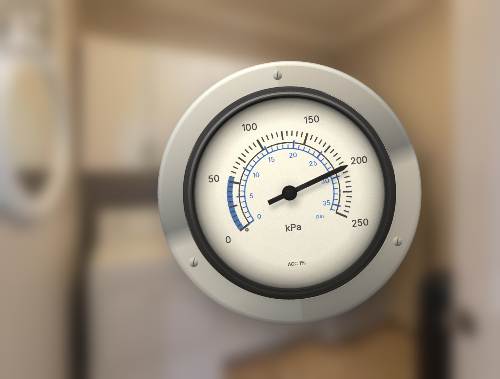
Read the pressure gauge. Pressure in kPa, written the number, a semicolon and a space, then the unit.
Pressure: 200; kPa
